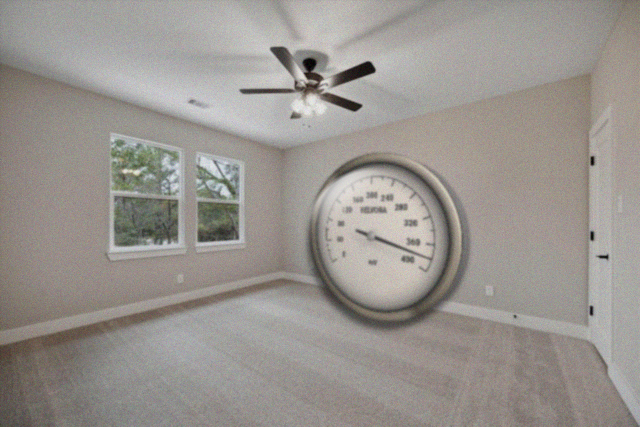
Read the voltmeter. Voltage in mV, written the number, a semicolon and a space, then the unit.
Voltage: 380; mV
